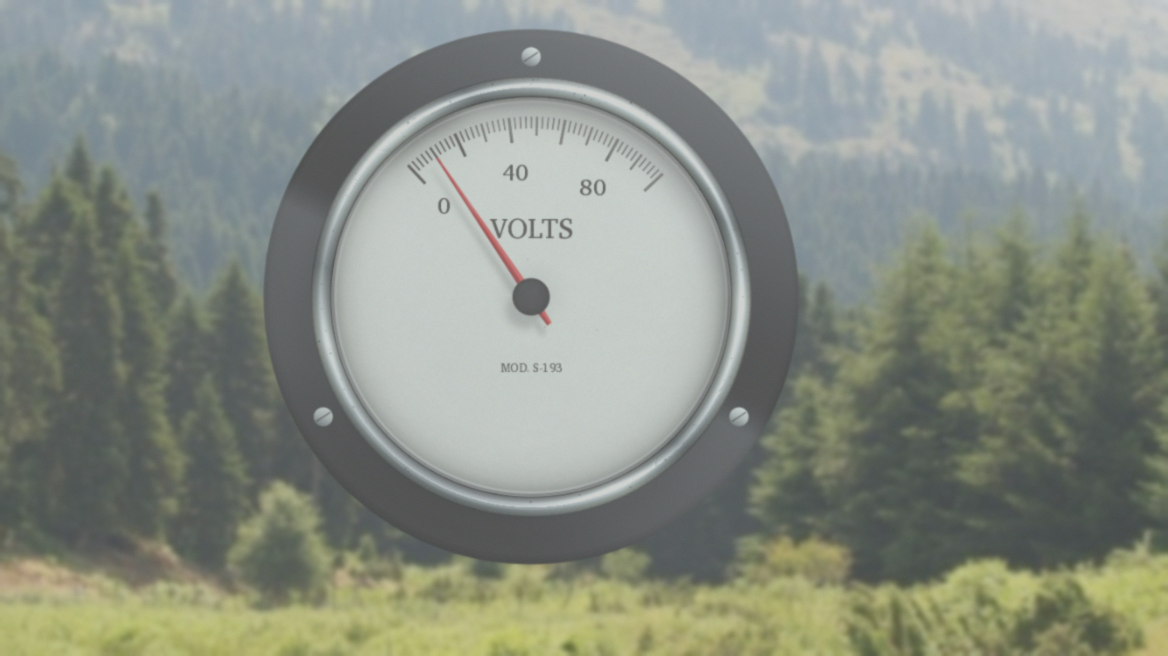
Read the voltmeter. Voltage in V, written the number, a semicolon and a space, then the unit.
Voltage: 10; V
